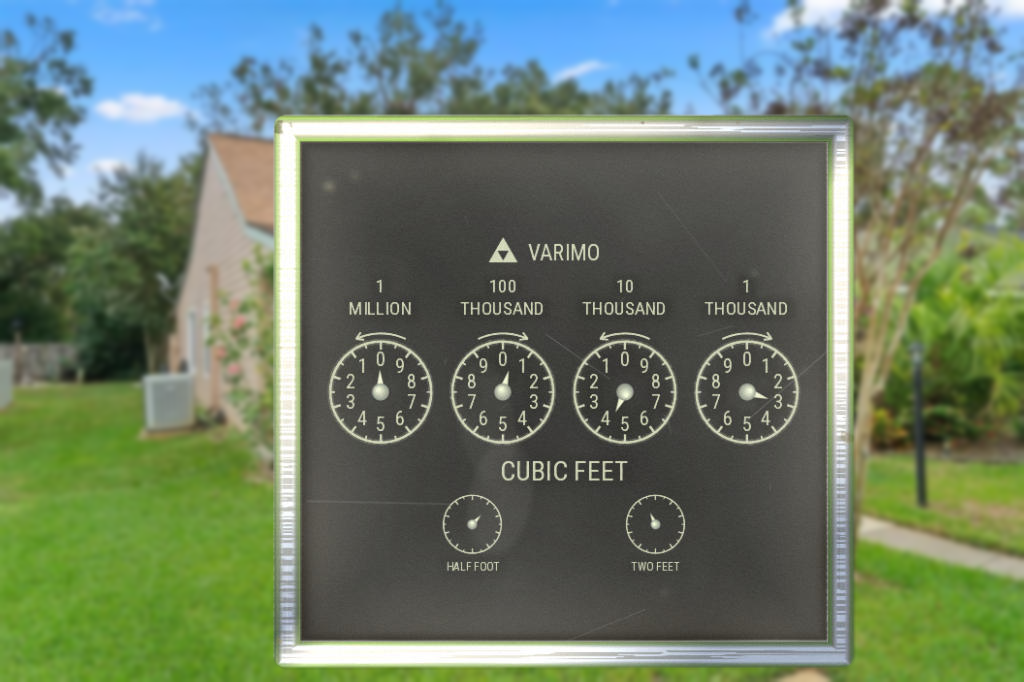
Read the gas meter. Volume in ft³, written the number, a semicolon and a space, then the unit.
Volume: 4300; ft³
